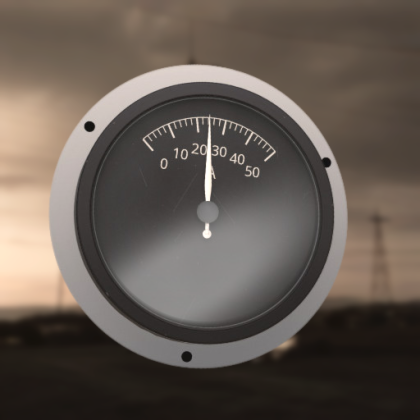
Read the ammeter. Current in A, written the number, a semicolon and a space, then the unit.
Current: 24; A
